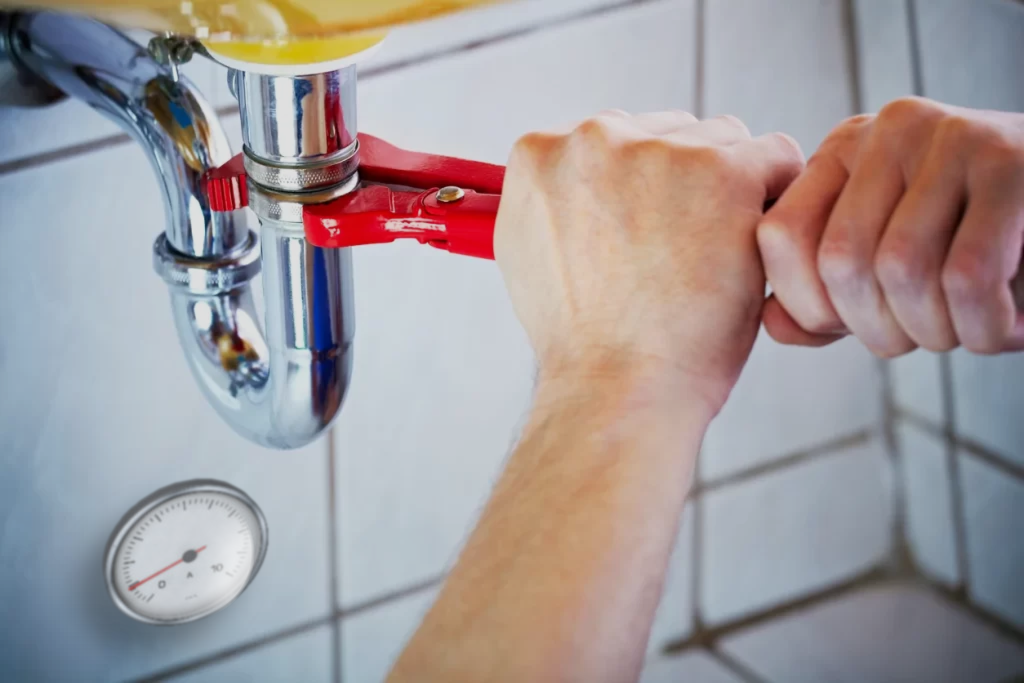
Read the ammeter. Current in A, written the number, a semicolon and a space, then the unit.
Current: 1; A
